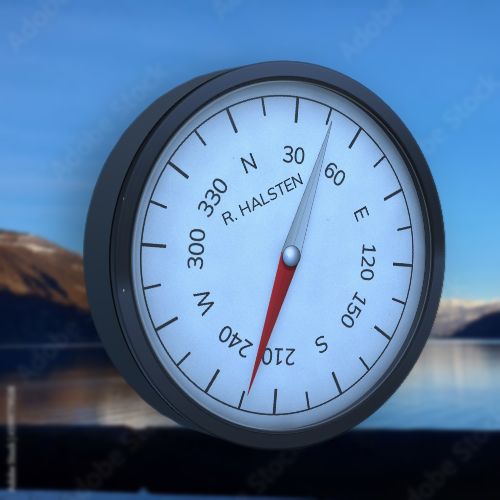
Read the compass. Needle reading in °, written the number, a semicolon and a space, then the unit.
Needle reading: 225; °
